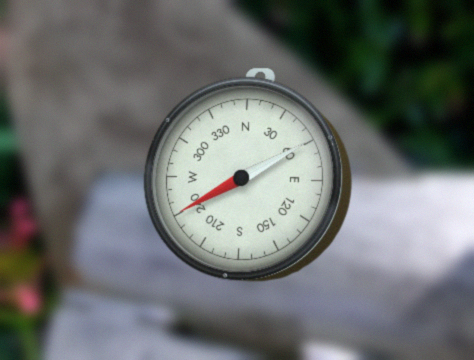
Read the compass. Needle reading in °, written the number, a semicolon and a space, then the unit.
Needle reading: 240; °
